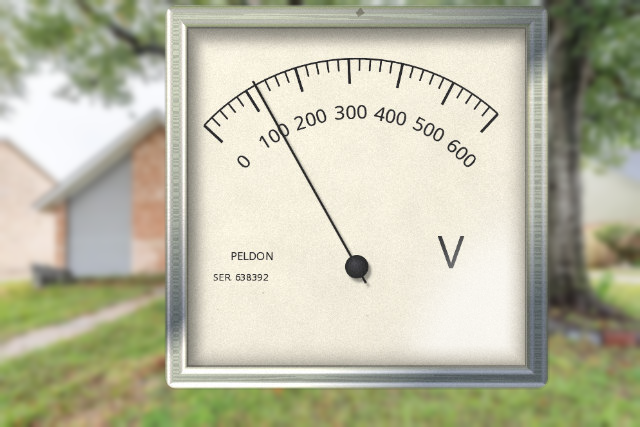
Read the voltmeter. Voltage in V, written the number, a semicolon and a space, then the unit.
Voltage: 120; V
